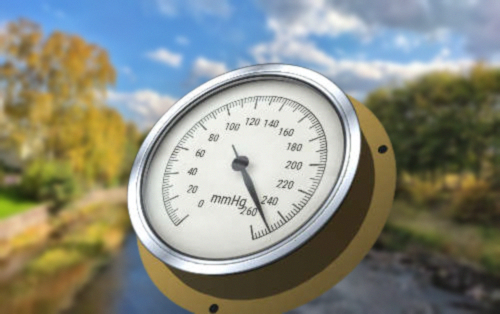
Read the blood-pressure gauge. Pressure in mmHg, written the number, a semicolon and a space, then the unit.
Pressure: 250; mmHg
